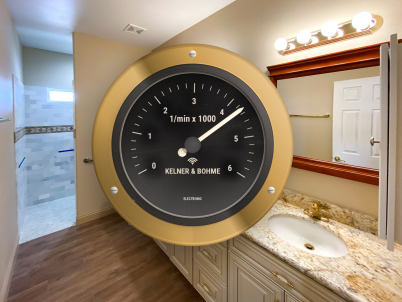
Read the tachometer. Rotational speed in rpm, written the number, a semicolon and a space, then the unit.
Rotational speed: 4300; rpm
